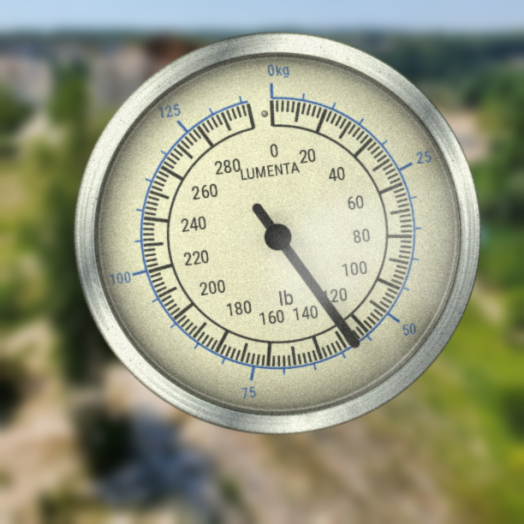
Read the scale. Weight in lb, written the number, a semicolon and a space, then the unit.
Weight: 126; lb
